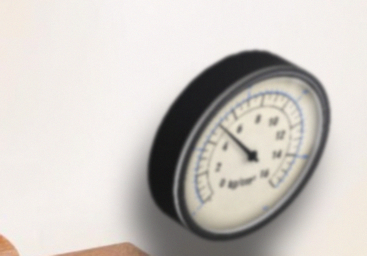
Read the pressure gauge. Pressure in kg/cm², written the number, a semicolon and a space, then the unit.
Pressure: 5; kg/cm²
